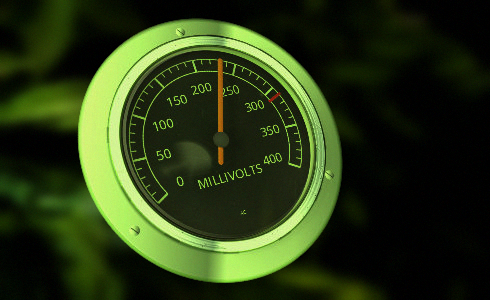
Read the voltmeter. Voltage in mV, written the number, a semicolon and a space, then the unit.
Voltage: 230; mV
